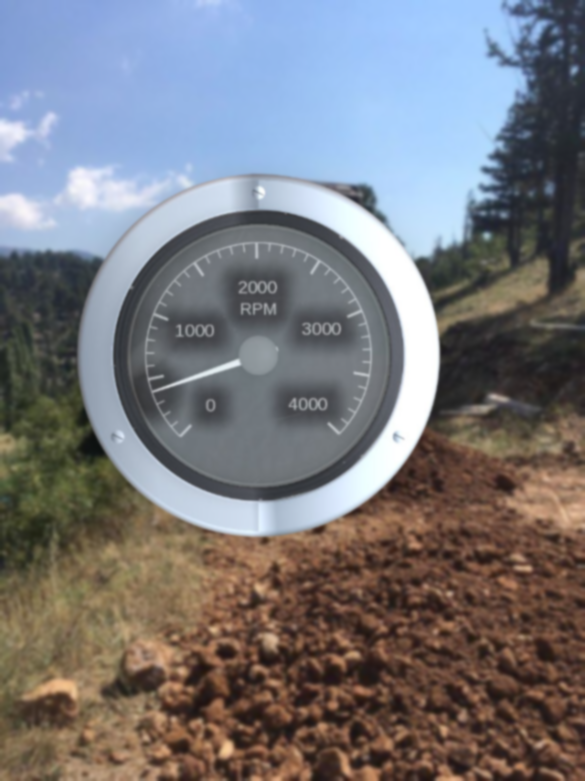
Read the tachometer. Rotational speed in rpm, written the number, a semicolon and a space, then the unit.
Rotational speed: 400; rpm
